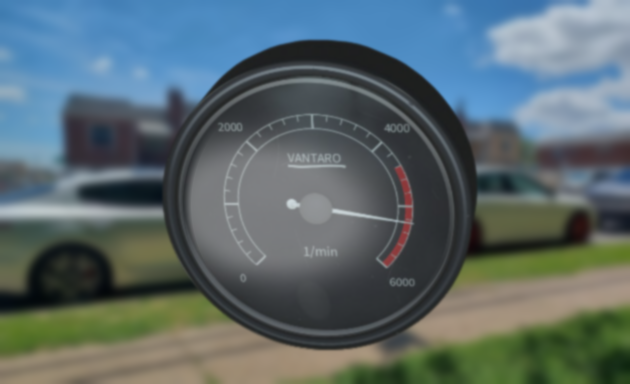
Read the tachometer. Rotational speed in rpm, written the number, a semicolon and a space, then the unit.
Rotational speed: 5200; rpm
